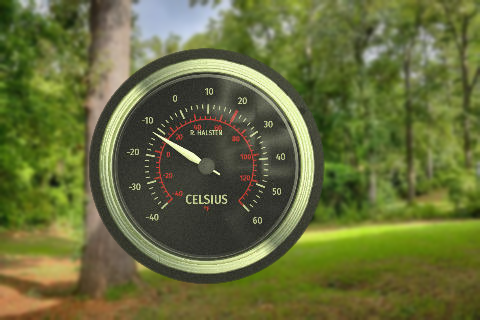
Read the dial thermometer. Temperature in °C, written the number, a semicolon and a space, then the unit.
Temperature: -12; °C
